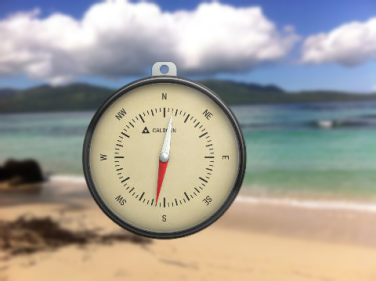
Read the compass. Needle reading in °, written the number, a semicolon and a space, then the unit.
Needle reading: 190; °
